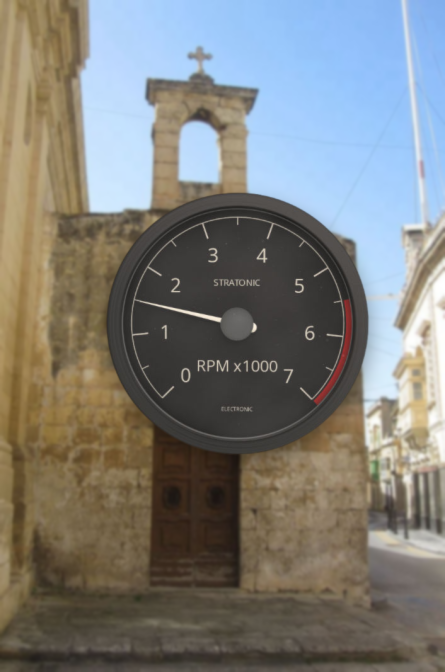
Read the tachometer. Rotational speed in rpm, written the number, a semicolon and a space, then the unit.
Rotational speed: 1500; rpm
